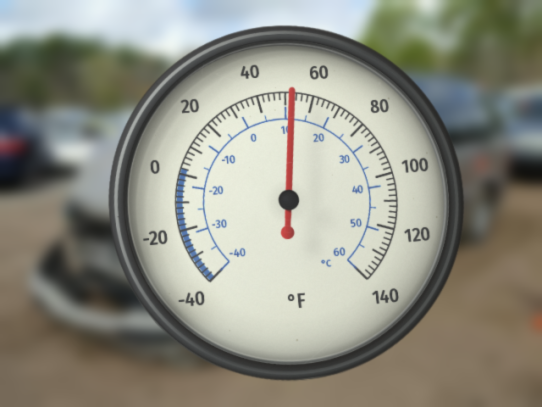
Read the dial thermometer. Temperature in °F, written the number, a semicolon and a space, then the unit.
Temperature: 52; °F
